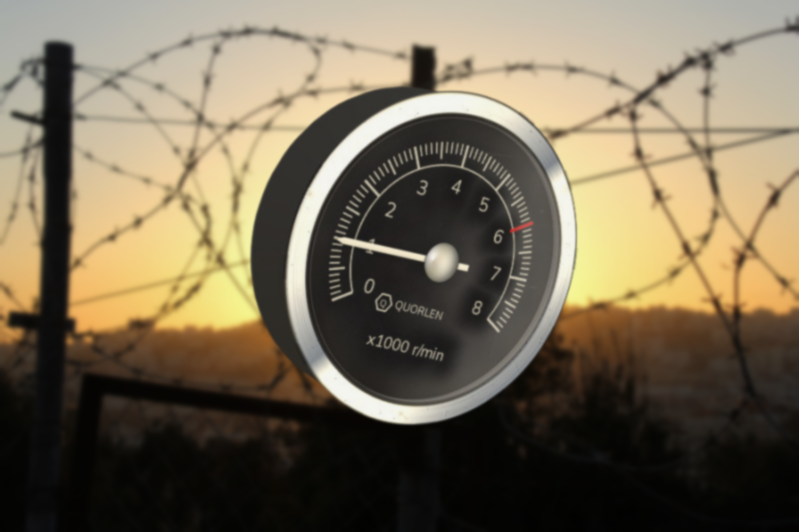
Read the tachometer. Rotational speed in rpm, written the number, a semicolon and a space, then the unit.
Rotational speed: 1000; rpm
